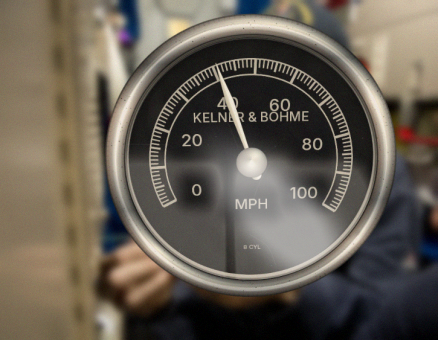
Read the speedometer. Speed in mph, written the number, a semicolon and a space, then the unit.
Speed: 41; mph
